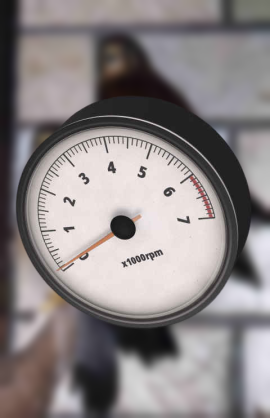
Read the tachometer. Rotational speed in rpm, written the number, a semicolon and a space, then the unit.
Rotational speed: 100; rpm
